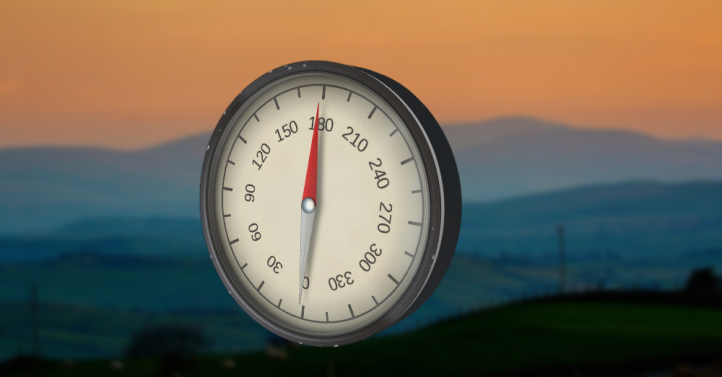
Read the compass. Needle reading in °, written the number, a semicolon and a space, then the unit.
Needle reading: 180; °
